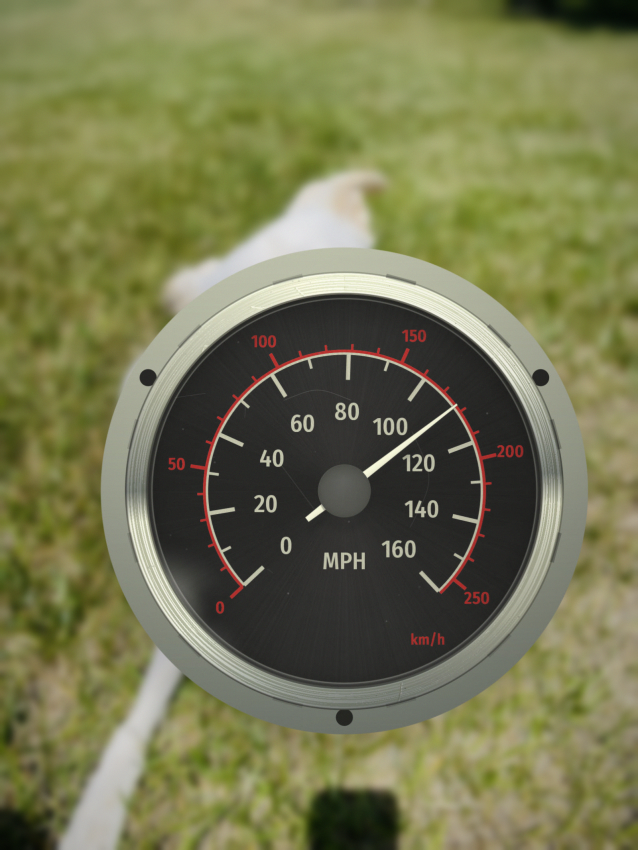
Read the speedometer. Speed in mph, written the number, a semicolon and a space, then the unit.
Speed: 110; mph
